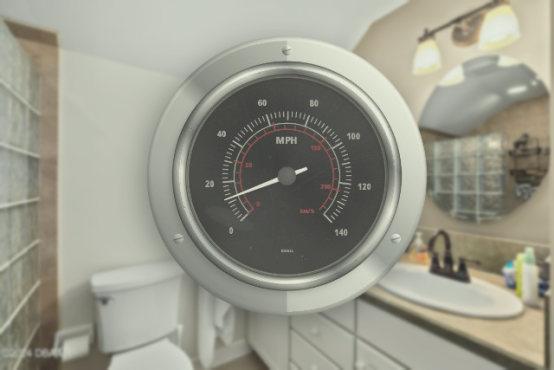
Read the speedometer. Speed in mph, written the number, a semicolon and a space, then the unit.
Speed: 12; mph
